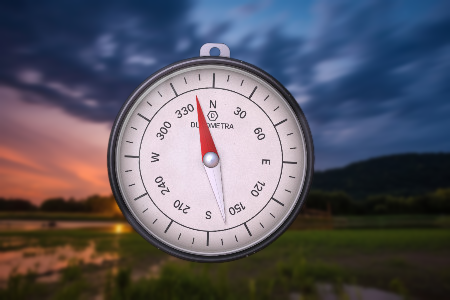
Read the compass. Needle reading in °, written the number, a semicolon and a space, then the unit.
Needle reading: 345; °
